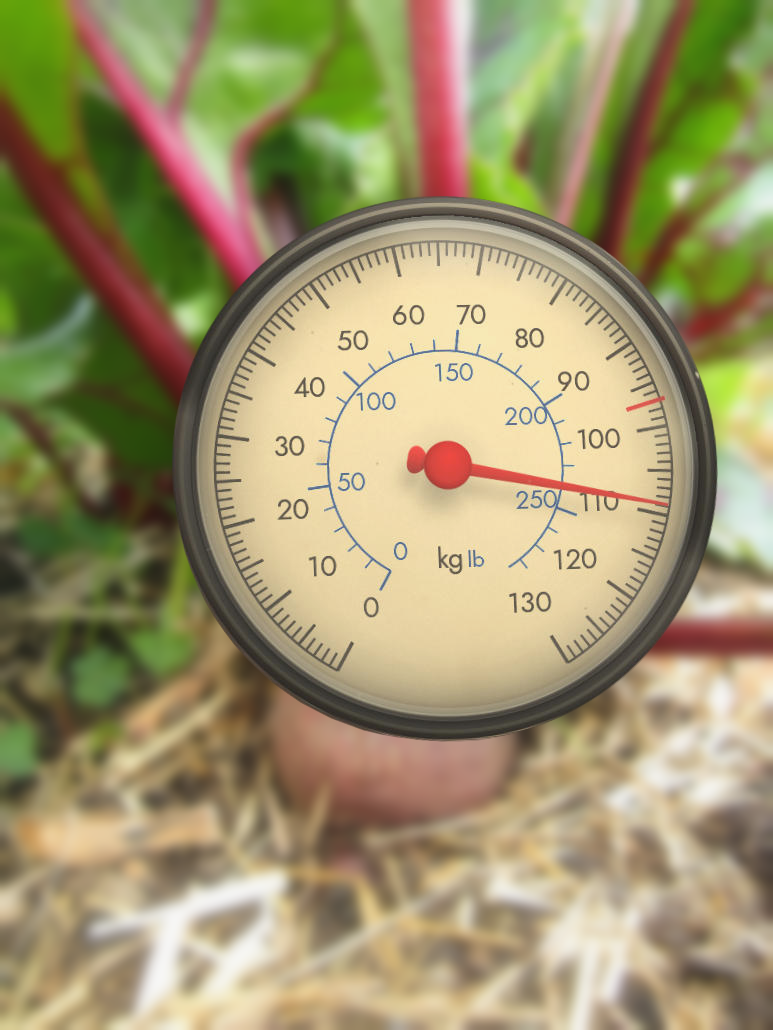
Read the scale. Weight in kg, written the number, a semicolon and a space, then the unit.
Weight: 109; kg
